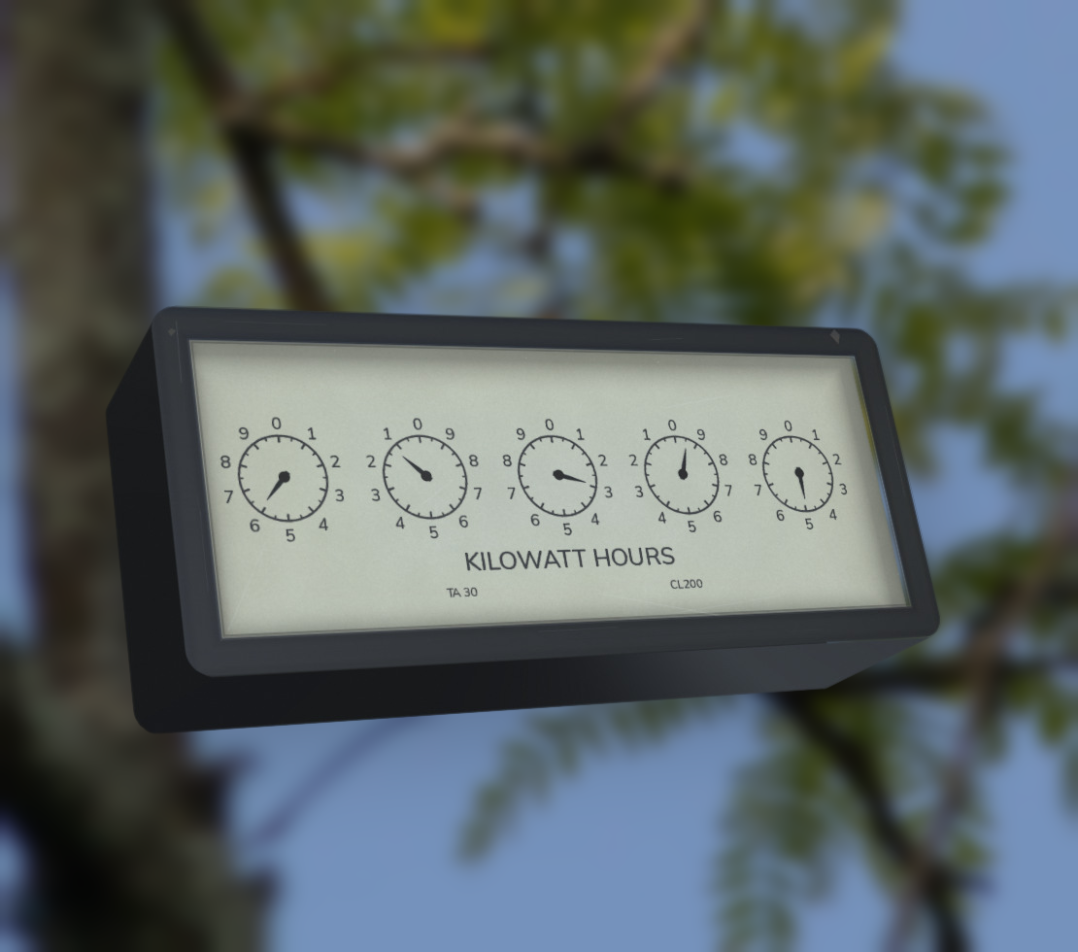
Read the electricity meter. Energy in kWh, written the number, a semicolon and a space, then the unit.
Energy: 61295; kWh
